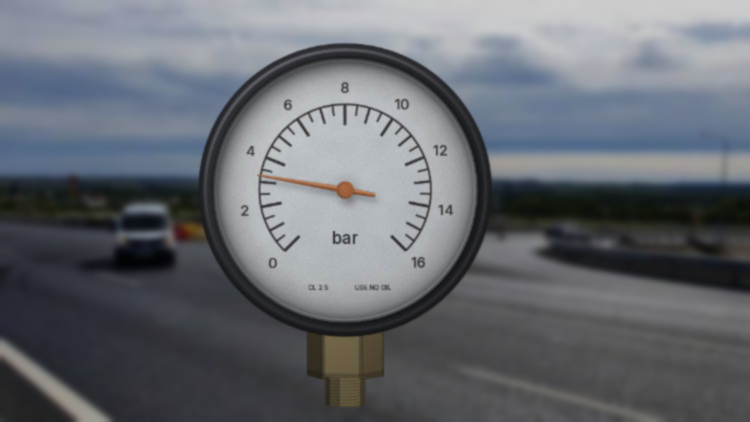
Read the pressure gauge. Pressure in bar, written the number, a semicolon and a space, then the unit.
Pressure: 3.25; bar
